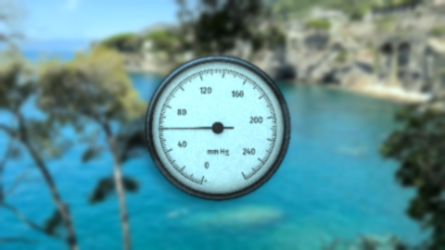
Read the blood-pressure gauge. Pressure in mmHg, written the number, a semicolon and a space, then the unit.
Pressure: 60; mmHg
